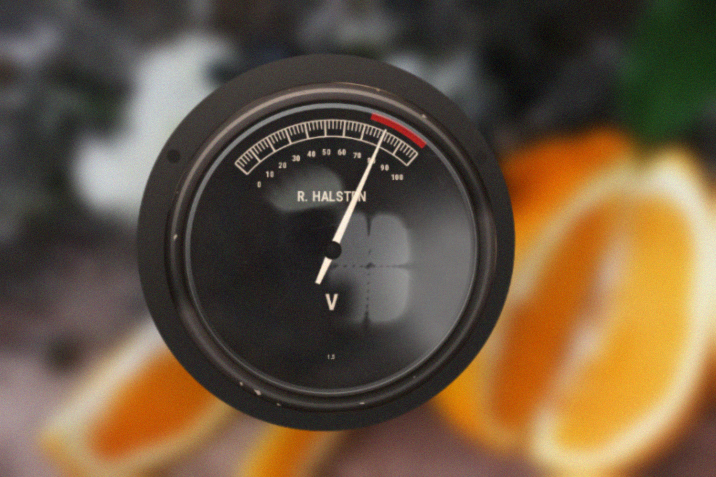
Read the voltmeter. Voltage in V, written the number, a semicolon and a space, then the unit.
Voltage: 80; V
